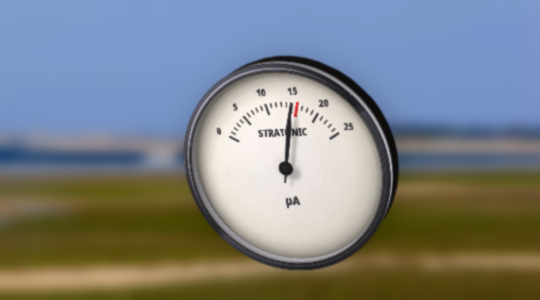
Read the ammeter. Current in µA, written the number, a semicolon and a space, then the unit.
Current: 15; µA
